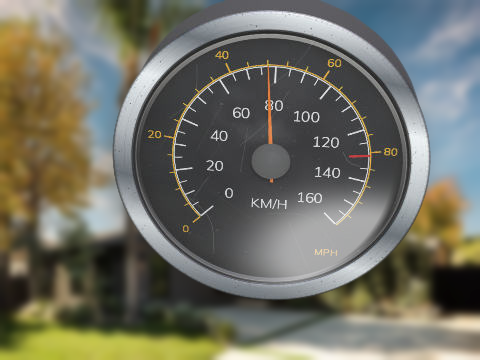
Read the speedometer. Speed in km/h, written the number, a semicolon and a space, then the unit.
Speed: 77.5; km/h
